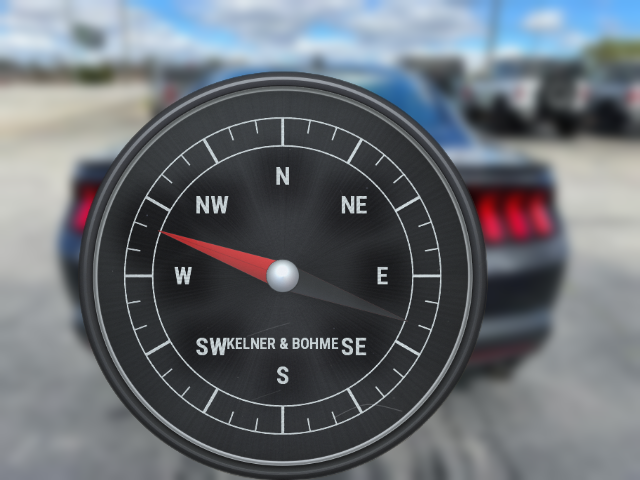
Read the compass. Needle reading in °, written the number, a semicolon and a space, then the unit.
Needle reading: 290; °
